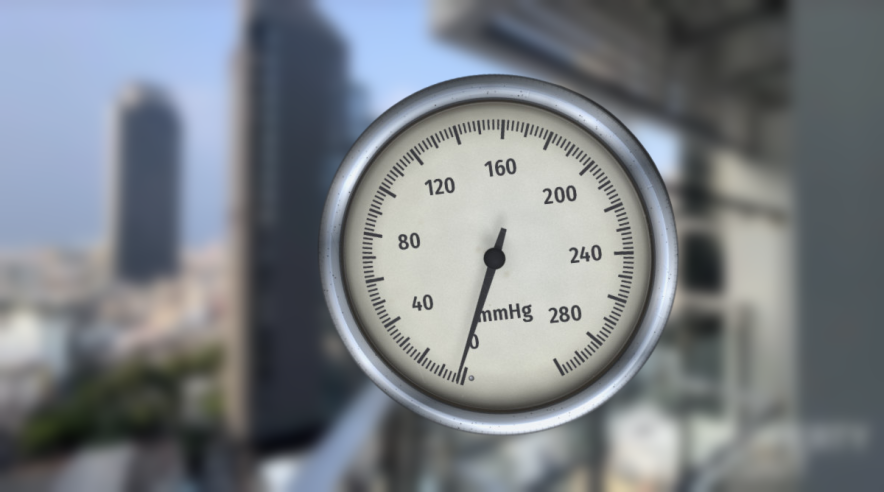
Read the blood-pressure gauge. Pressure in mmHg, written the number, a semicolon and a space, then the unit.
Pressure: 2; mmHg
